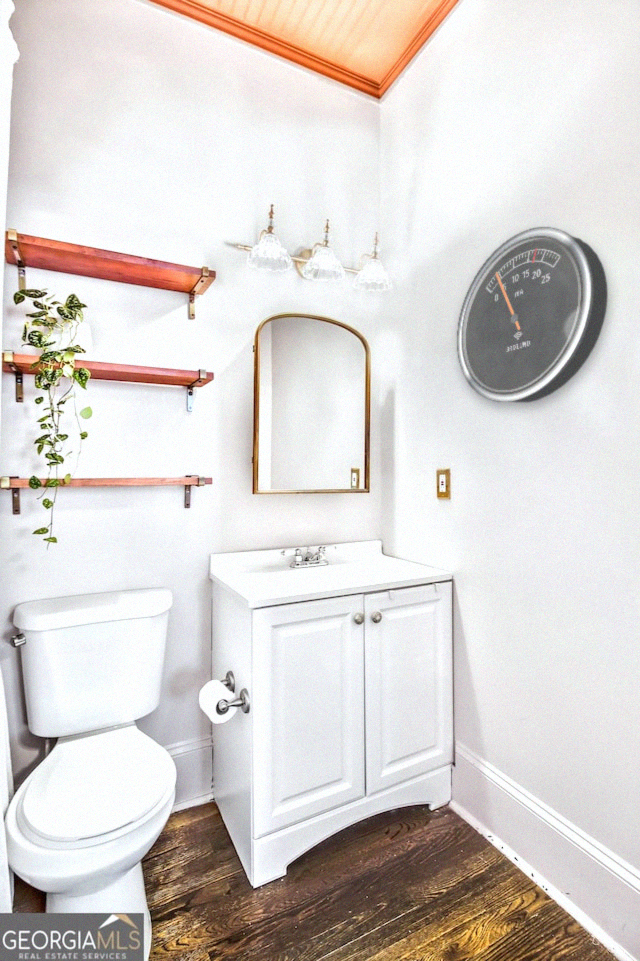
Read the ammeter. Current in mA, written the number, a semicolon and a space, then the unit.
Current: 5; mA
